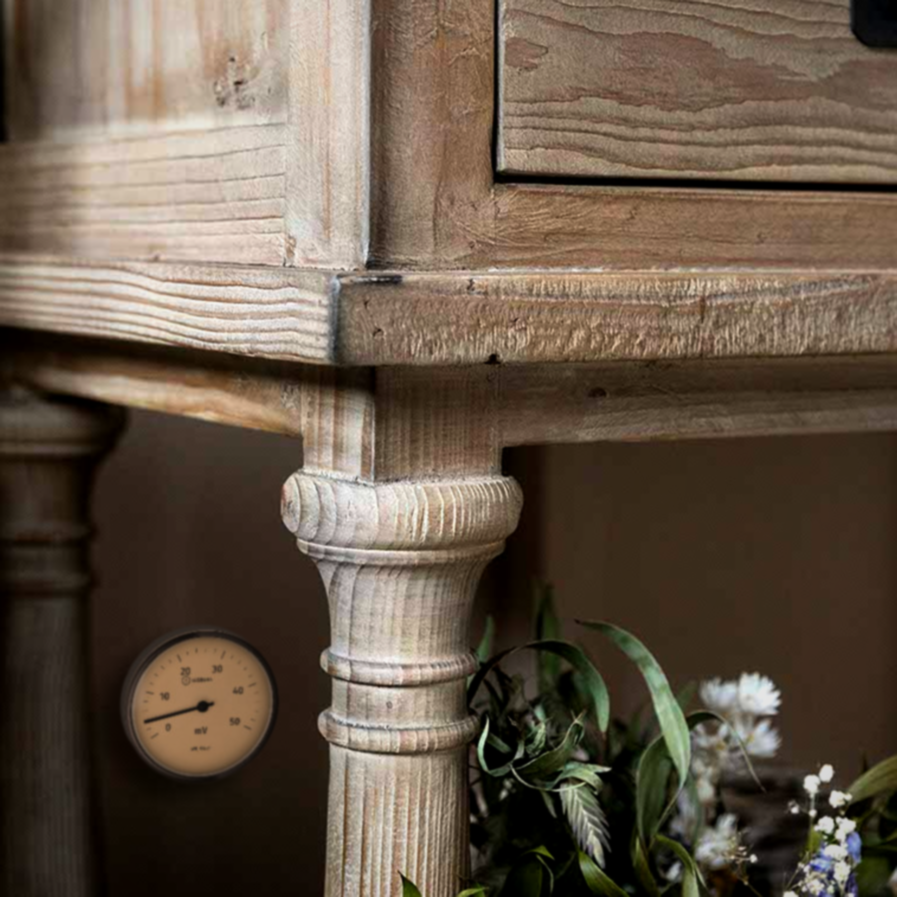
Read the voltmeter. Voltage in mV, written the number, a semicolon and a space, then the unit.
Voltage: 4; mV
